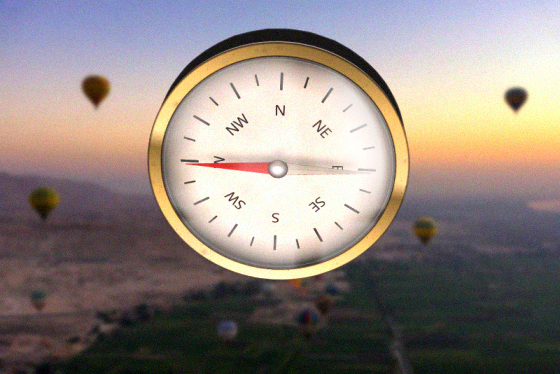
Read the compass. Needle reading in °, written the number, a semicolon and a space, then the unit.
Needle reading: 270; °
